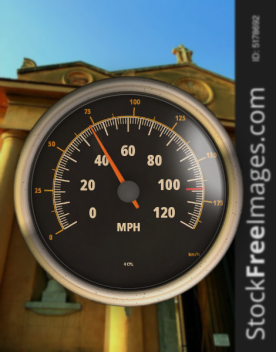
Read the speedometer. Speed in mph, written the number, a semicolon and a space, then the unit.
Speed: 45; mph
